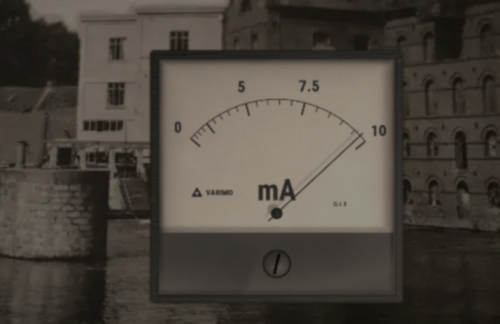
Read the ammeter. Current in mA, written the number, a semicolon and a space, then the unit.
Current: 9.75; mA
